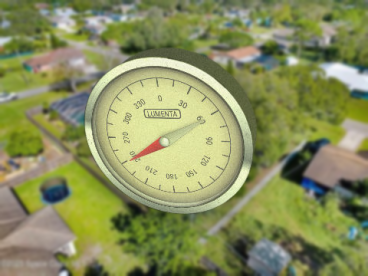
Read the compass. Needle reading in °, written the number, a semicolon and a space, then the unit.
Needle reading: 240; °
